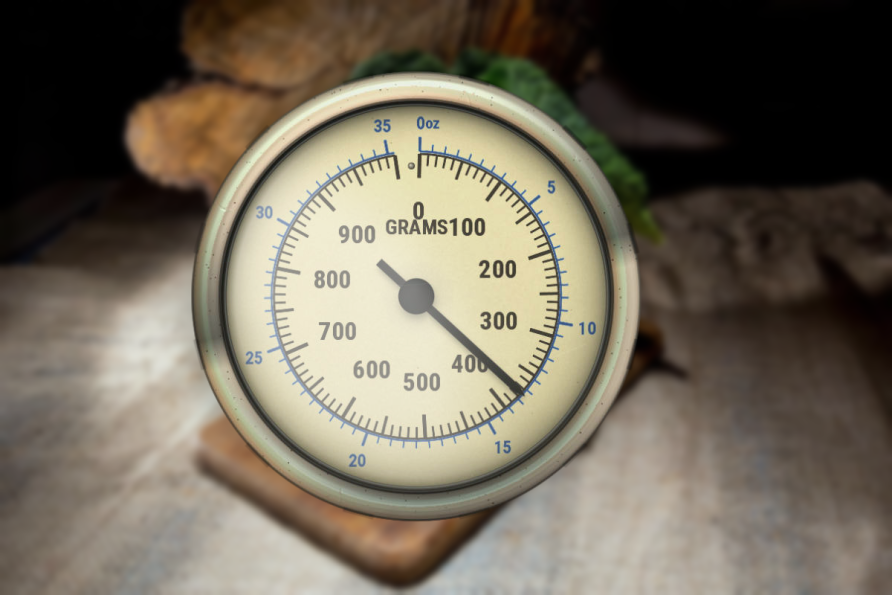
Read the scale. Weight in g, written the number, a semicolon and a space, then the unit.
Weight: 375; g
